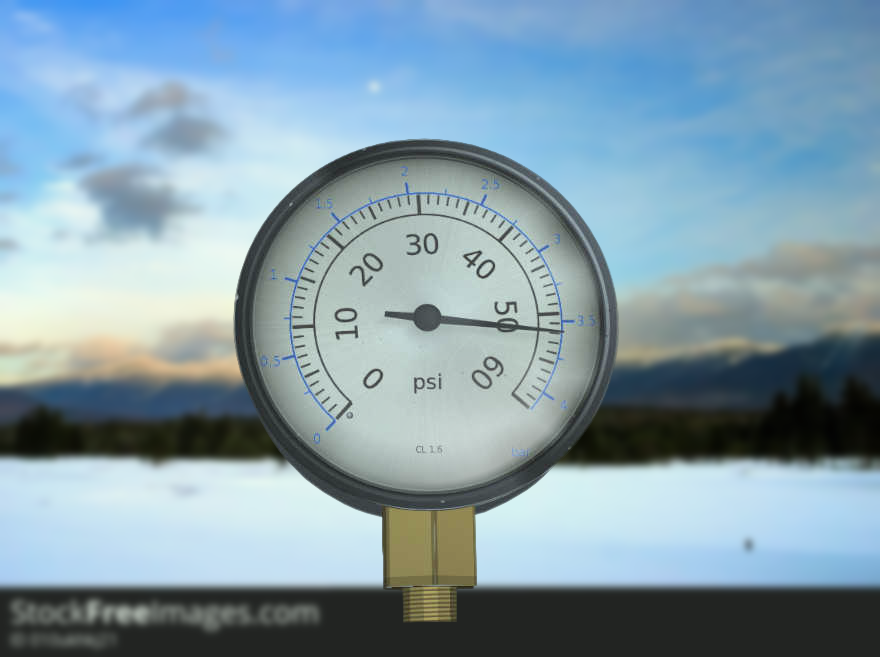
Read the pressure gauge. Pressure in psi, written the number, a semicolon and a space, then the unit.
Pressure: 52; psi
